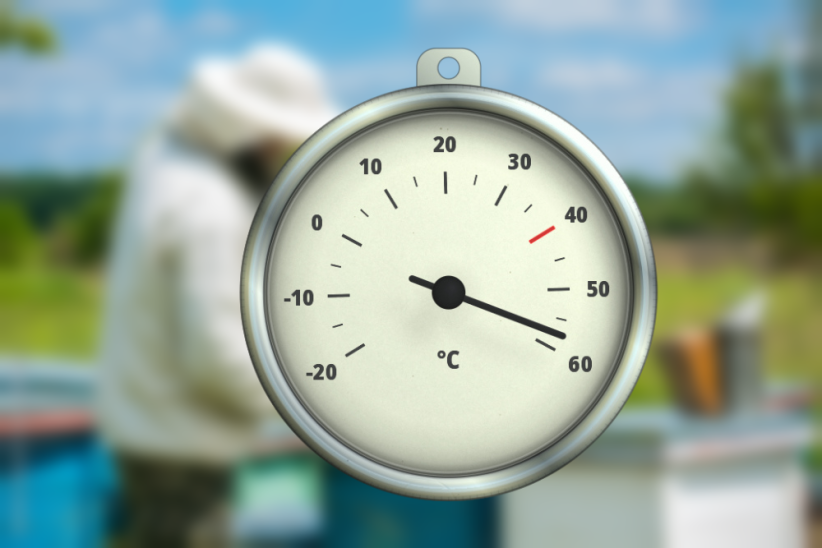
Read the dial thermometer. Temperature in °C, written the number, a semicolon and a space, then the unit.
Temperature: 57.5; °C
